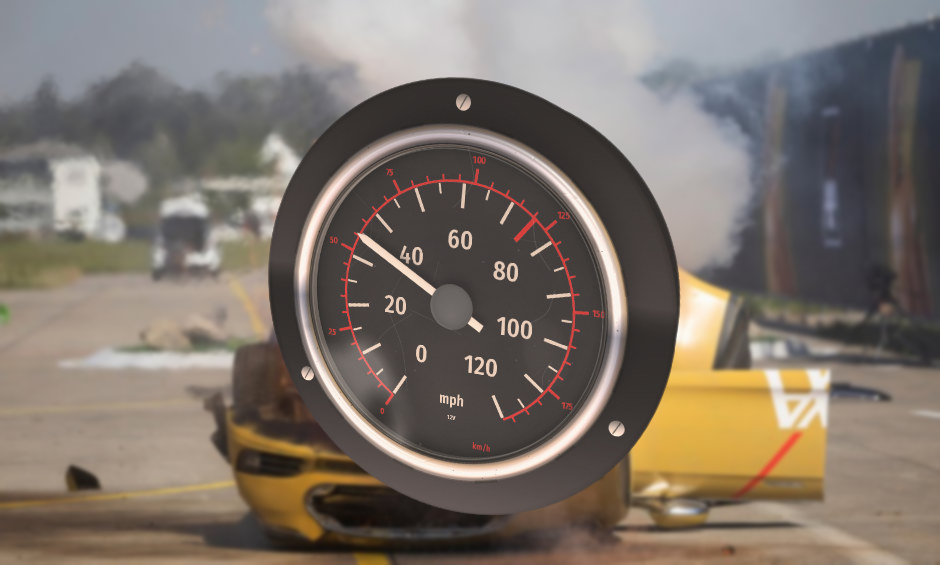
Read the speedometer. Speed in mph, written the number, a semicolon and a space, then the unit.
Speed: 35; mph
